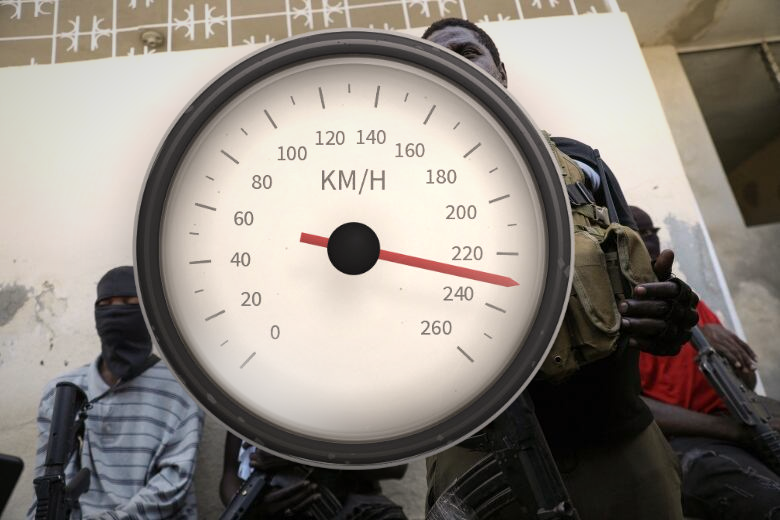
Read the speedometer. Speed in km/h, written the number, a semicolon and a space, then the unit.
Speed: 230; km/h
